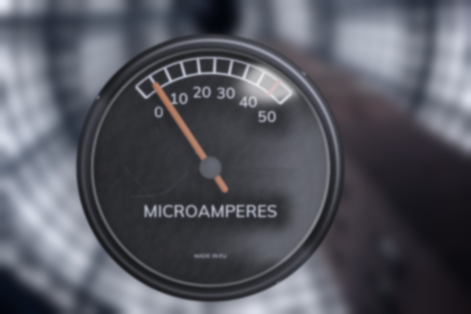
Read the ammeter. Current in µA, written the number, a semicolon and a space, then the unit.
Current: 5; µA
